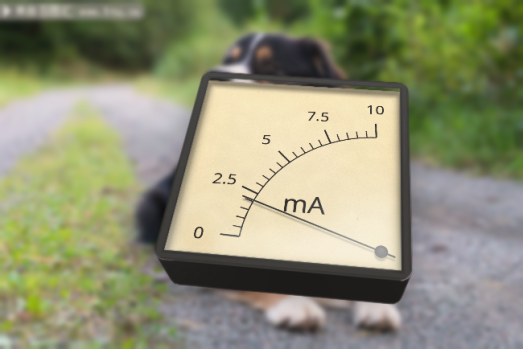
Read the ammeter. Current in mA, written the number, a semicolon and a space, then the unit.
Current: 2; mA
